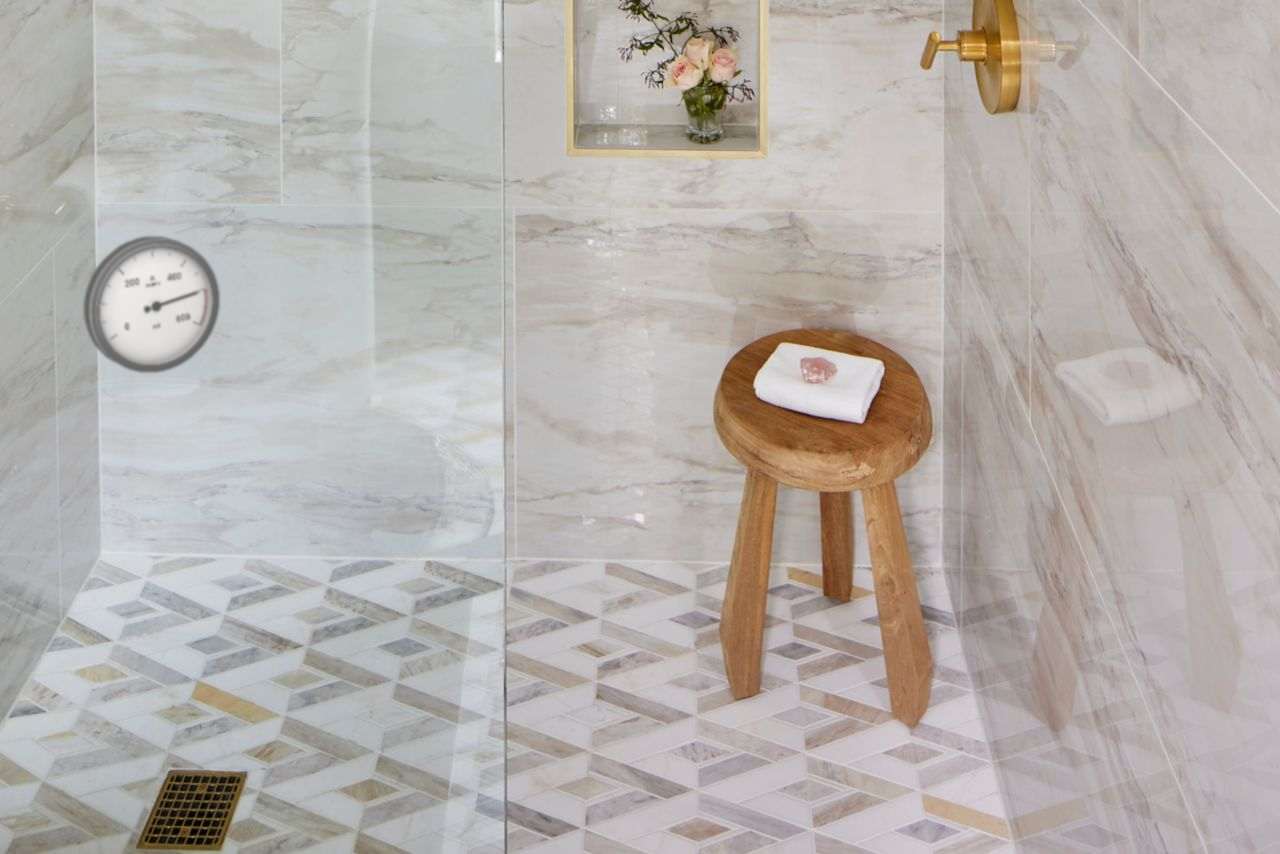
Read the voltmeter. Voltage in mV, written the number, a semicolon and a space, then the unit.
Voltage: 500; mV
